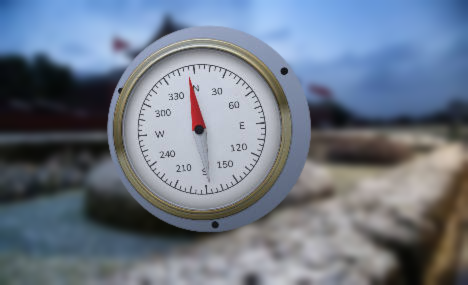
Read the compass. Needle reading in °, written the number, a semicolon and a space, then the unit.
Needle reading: 355; °
